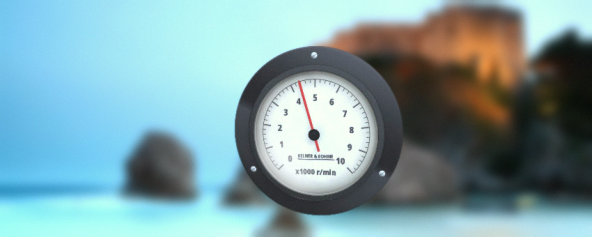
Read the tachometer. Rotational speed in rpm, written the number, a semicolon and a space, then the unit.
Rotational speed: 4400; rpm
